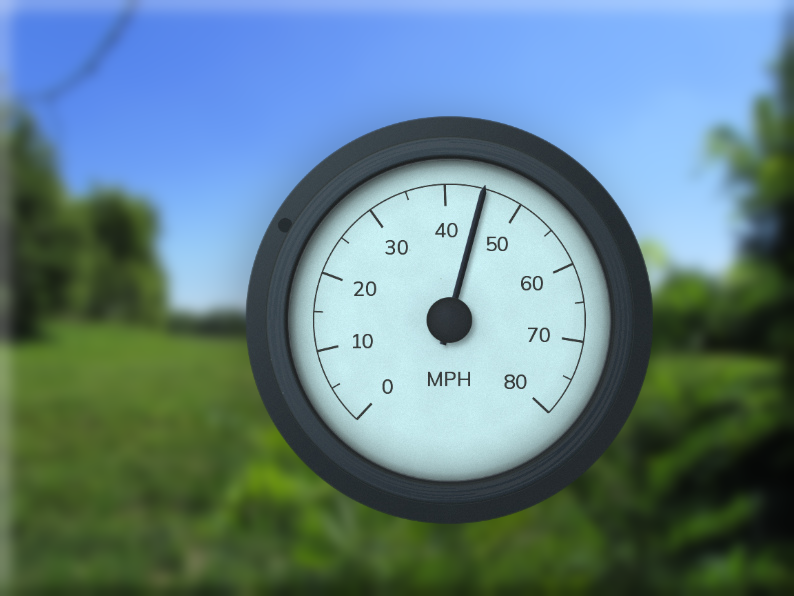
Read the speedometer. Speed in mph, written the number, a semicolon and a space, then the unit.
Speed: 45; mph
